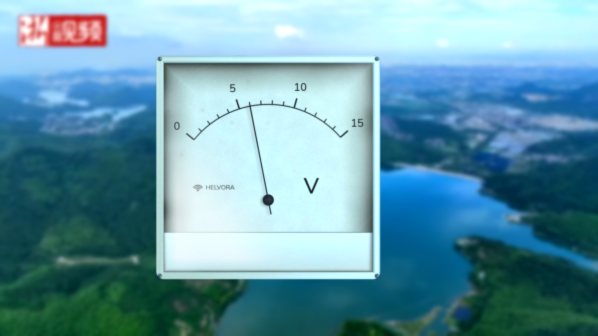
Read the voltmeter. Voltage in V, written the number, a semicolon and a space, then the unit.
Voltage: 6; V
